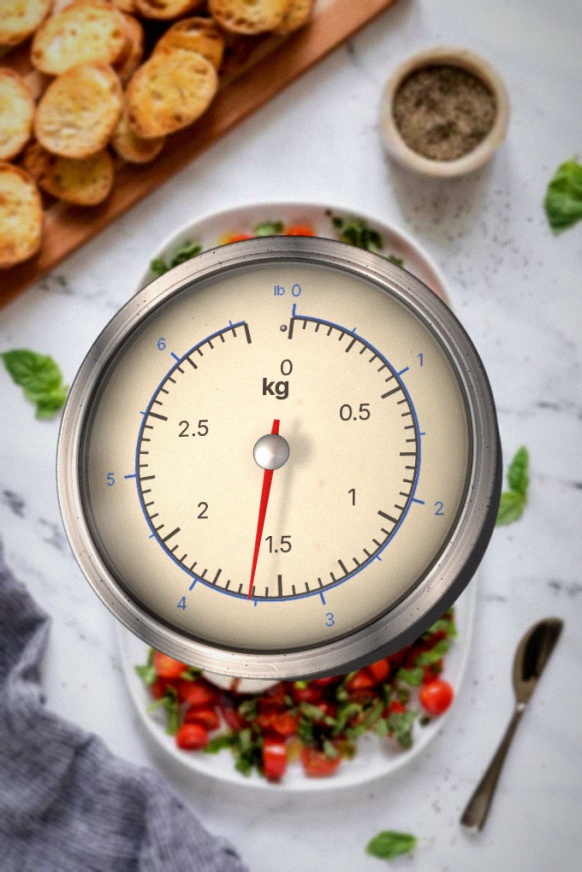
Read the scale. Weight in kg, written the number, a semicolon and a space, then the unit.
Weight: 1.6; kg
